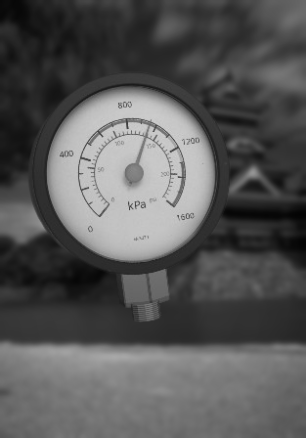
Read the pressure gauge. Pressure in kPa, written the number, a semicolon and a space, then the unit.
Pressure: 950; kPa
